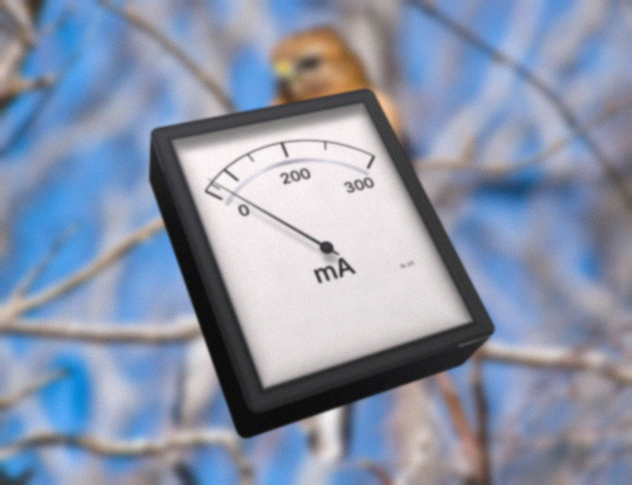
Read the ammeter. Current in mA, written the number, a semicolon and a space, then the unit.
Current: 50; mA
